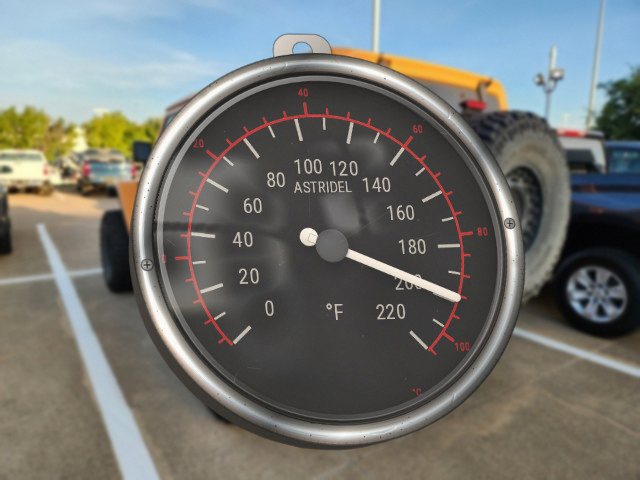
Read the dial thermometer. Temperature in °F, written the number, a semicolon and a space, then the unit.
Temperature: 200; °F
